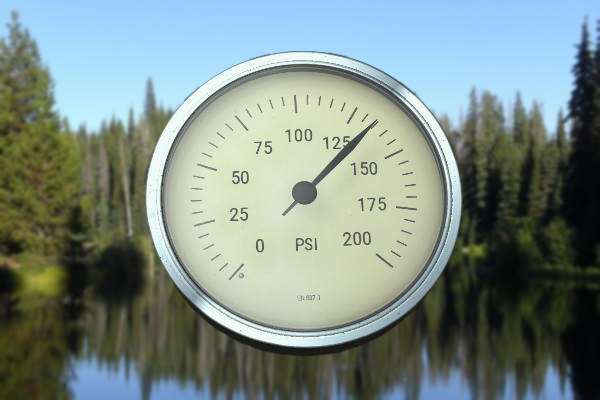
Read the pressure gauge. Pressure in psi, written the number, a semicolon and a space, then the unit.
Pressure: 135; psi
